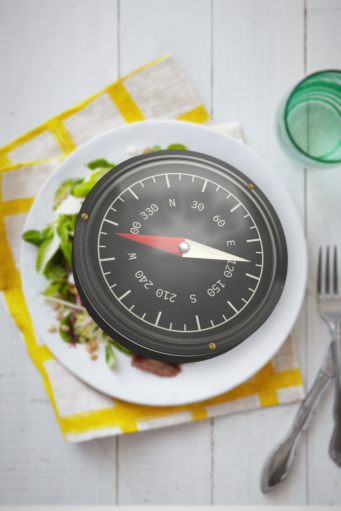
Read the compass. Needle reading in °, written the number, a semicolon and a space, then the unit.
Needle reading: 290; °
